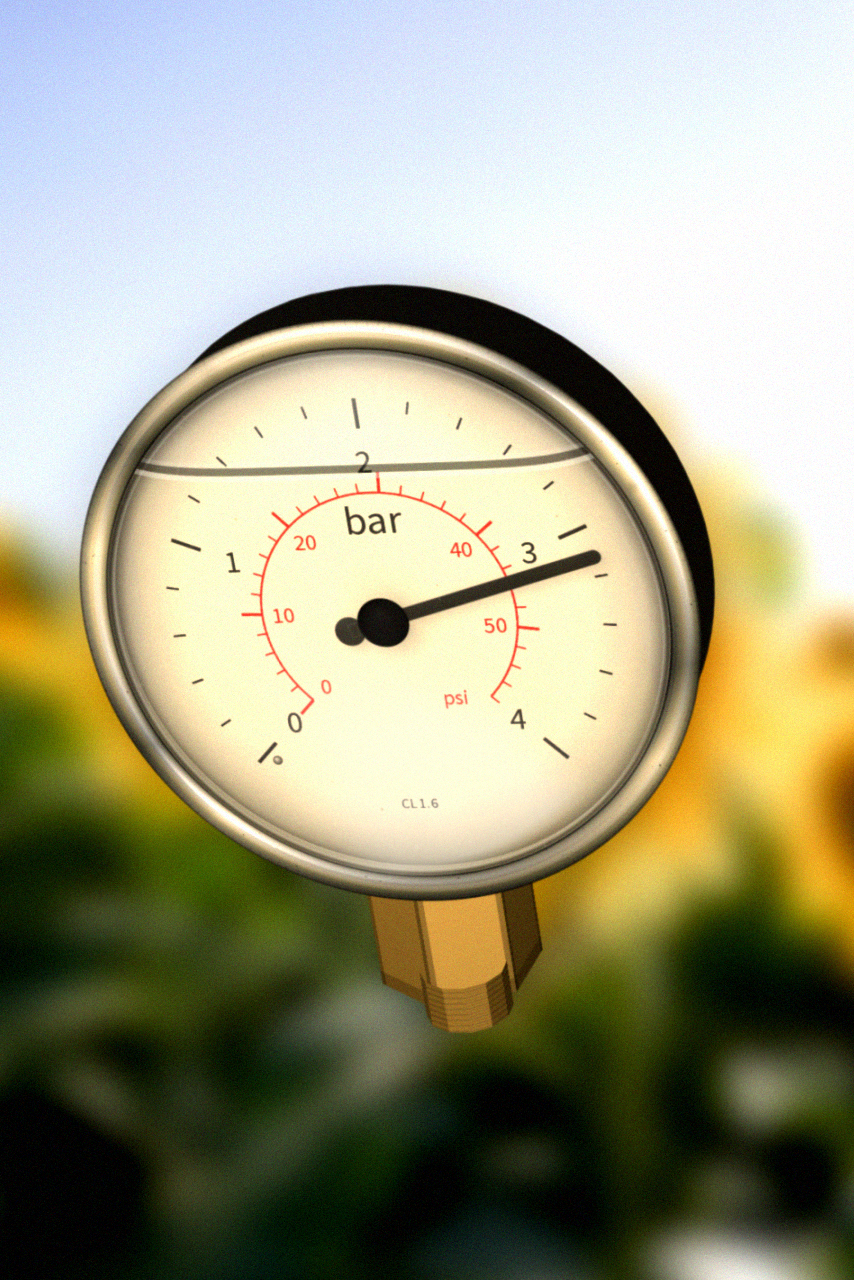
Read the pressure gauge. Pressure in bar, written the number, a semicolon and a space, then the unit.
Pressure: 3.1; bar
